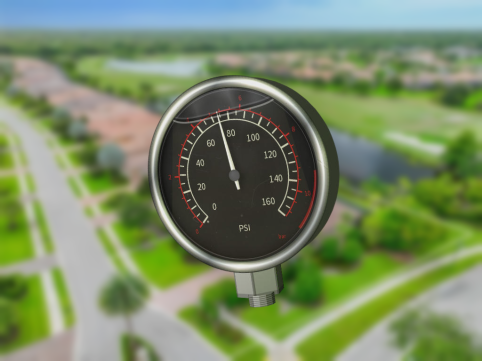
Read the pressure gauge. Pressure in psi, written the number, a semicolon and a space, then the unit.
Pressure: 75; psi
